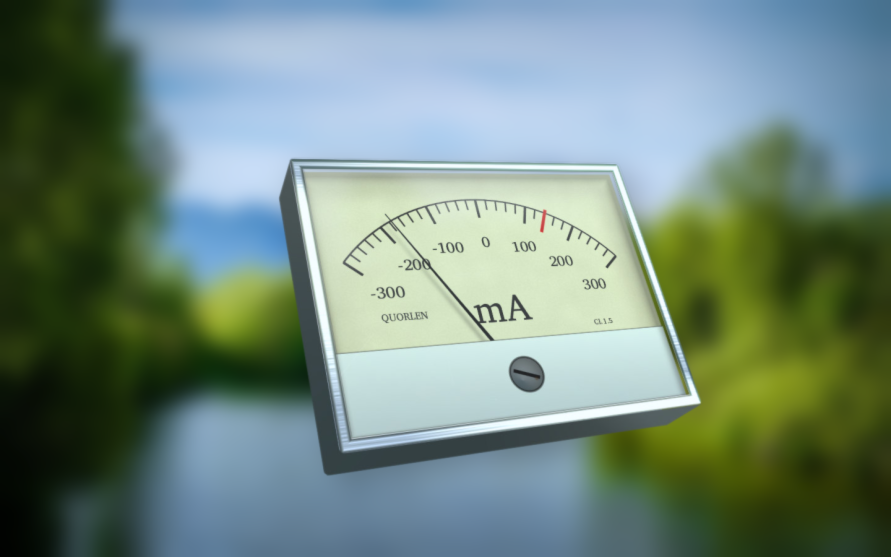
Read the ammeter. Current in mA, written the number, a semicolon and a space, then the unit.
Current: -180; mA
